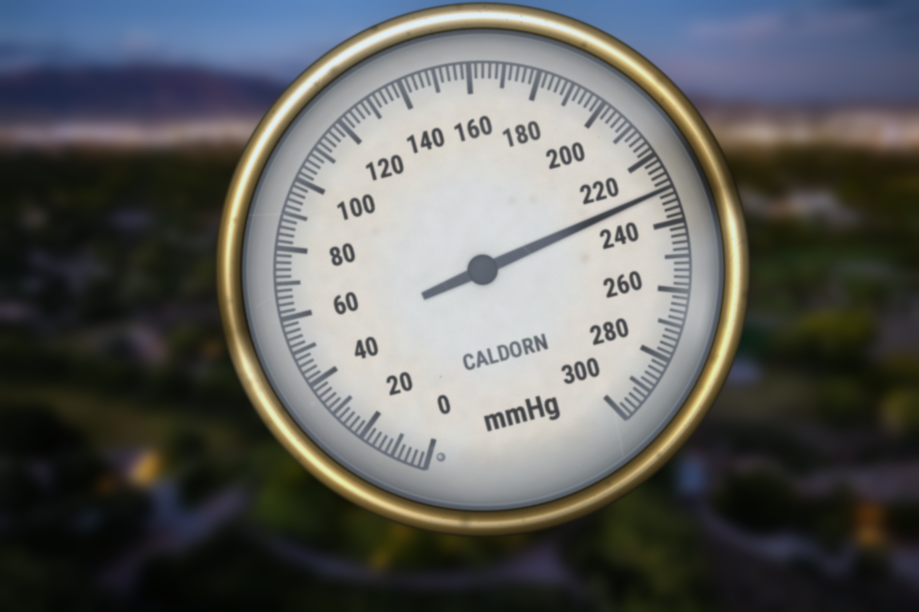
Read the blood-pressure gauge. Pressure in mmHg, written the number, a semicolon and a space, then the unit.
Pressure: 230; mmHg
